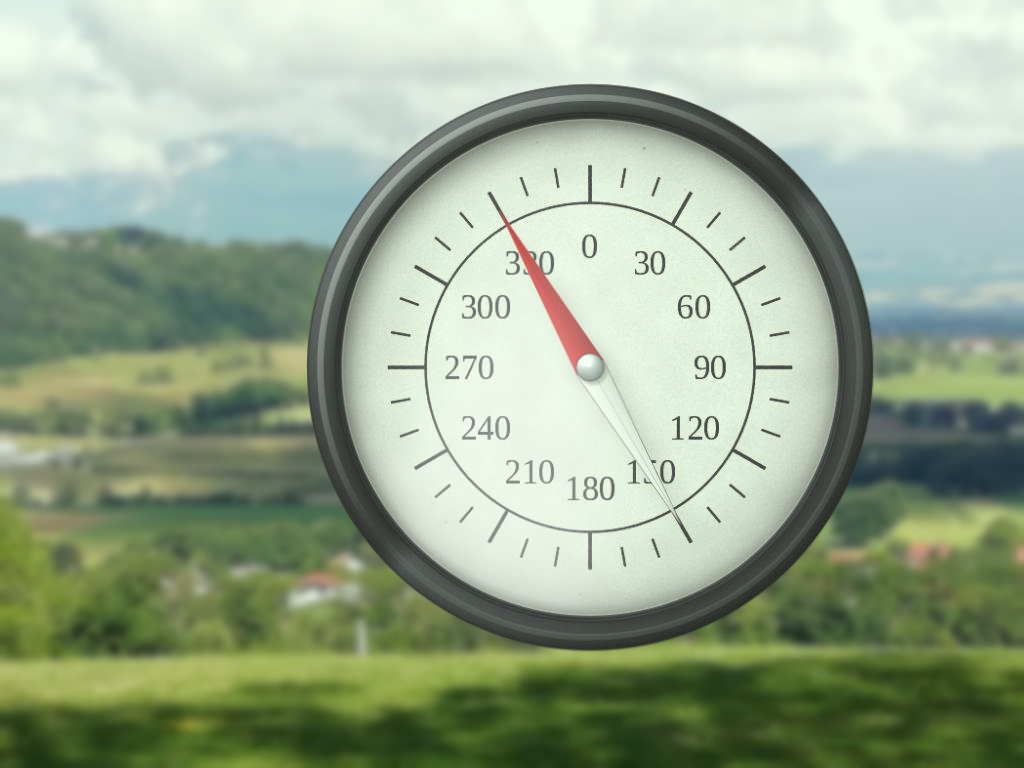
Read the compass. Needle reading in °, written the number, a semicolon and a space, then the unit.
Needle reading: 330; °
